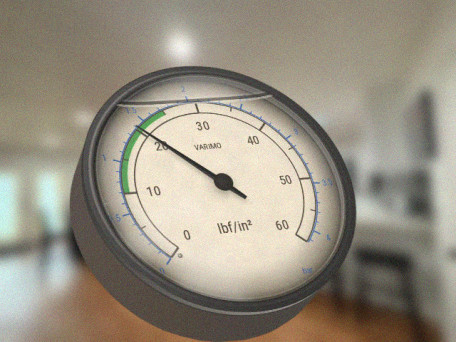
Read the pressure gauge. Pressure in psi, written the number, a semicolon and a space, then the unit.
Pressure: 20; psi
